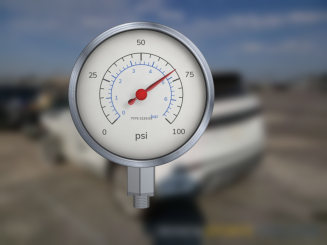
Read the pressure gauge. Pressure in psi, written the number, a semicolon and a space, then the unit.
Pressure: 70; psi
